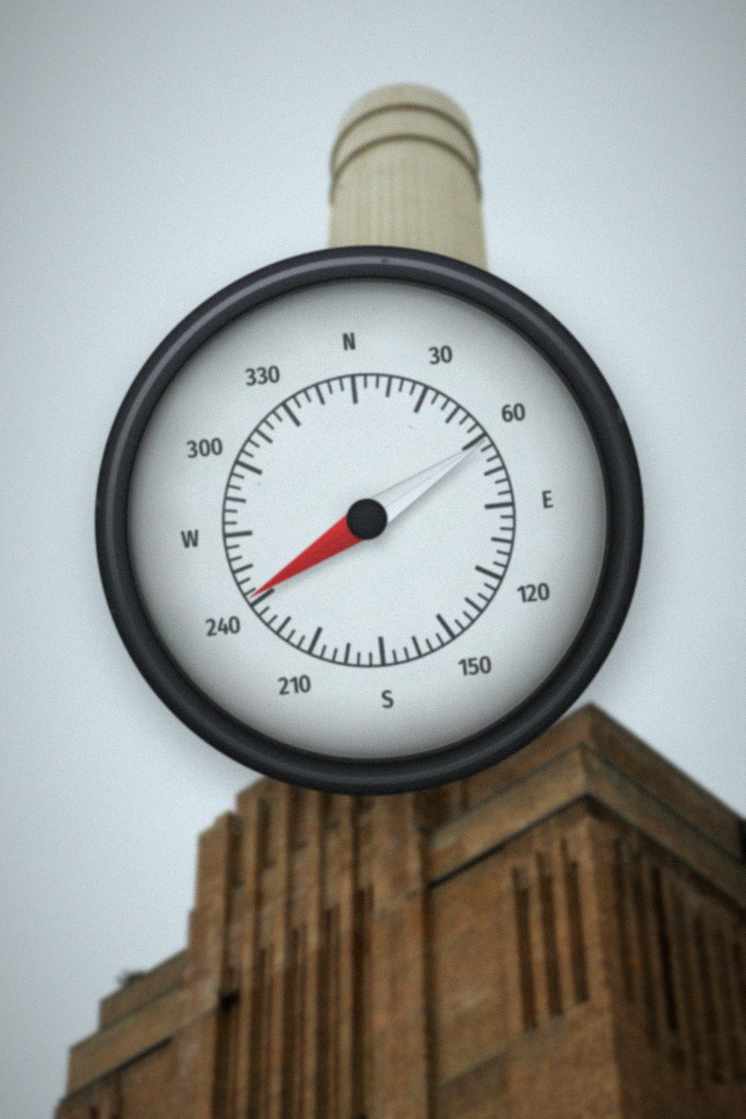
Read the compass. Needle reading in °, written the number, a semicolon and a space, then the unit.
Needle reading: 242.5; °
